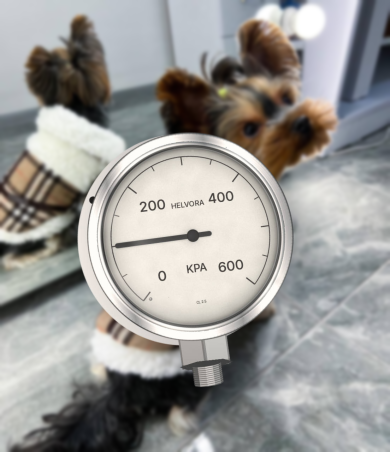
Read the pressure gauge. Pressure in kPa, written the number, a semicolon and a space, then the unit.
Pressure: 100; kPa
